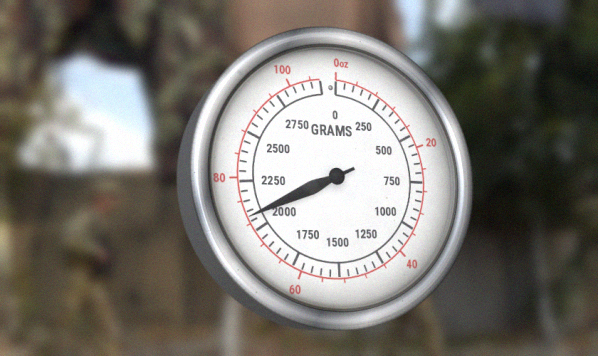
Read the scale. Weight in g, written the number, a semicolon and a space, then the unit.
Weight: 2075; g
